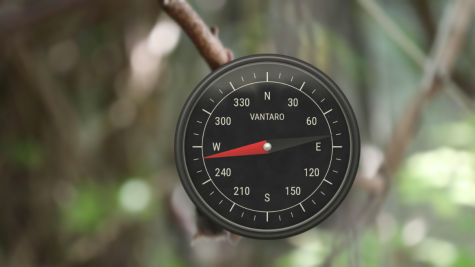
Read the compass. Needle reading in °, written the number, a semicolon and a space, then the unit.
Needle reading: 260; °
